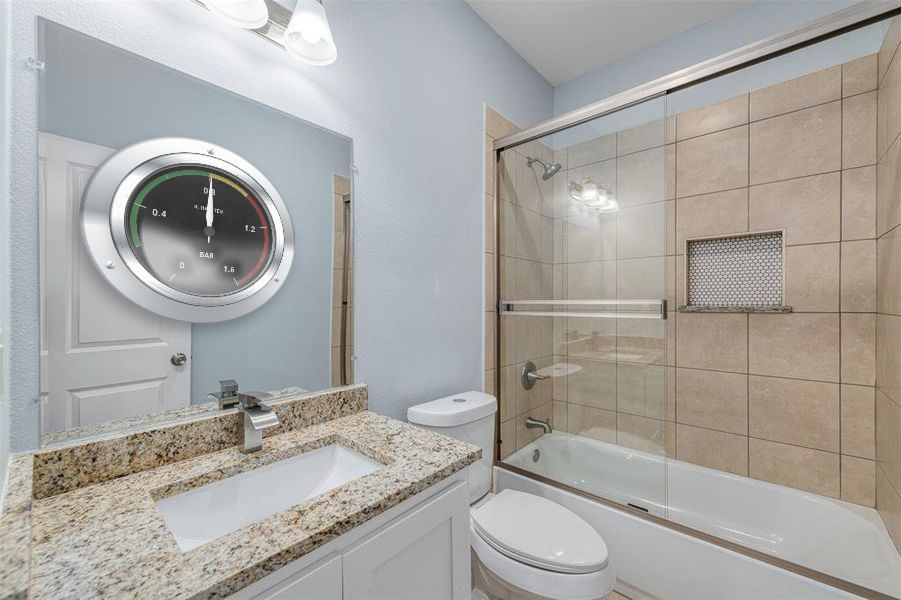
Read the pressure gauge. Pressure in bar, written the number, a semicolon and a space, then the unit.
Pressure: 0.8; bar
